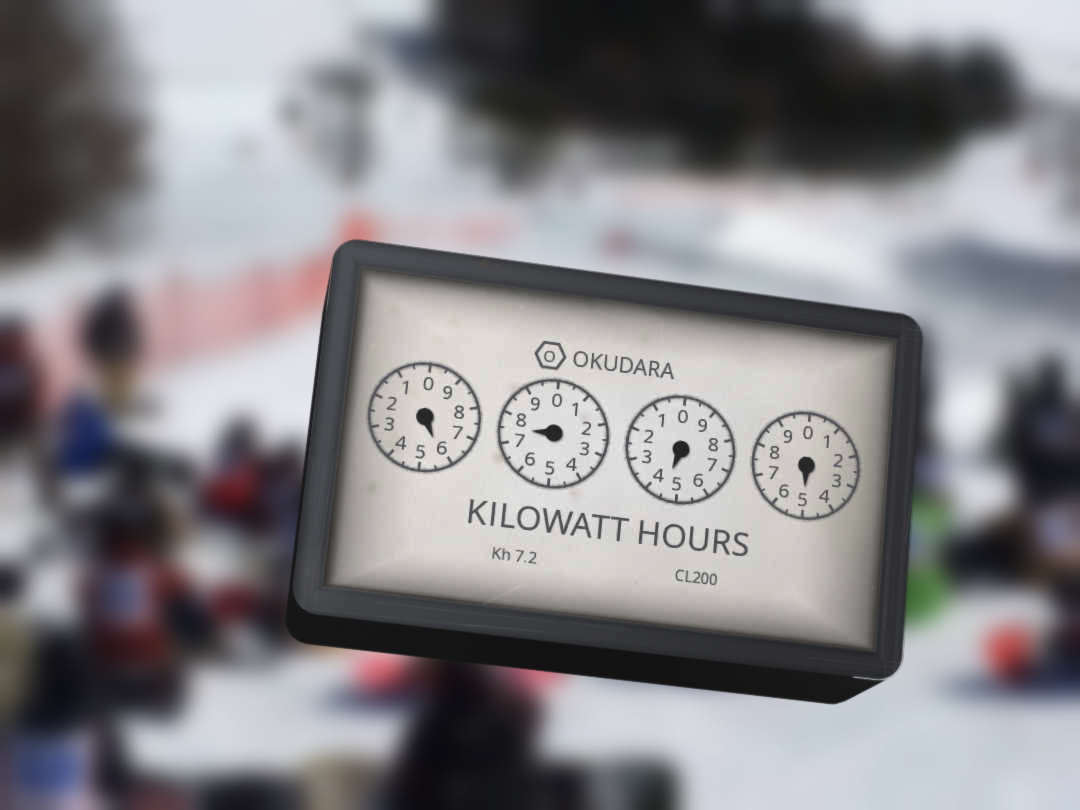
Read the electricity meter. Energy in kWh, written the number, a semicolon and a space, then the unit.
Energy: 5745; kWh
